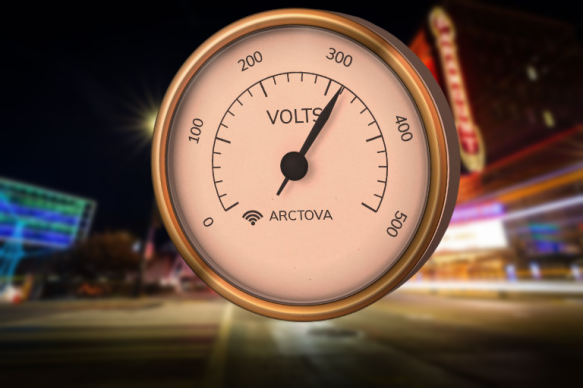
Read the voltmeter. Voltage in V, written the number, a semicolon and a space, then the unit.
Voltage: 320; V
